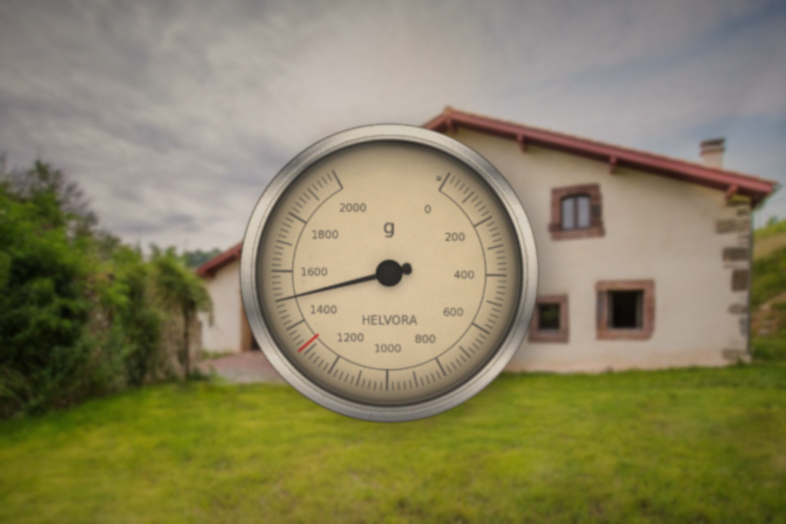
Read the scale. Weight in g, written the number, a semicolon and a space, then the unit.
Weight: 1500; g
